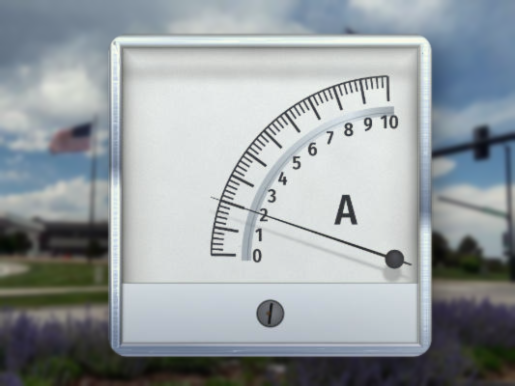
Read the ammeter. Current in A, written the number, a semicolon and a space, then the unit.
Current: 2; A
